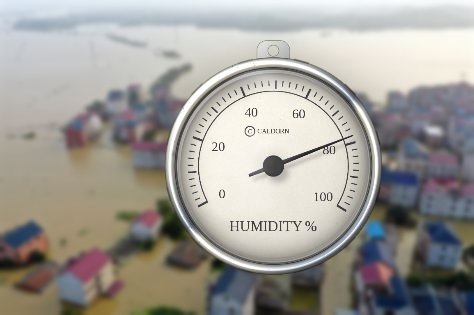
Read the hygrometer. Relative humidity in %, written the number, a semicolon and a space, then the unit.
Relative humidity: 78; %
